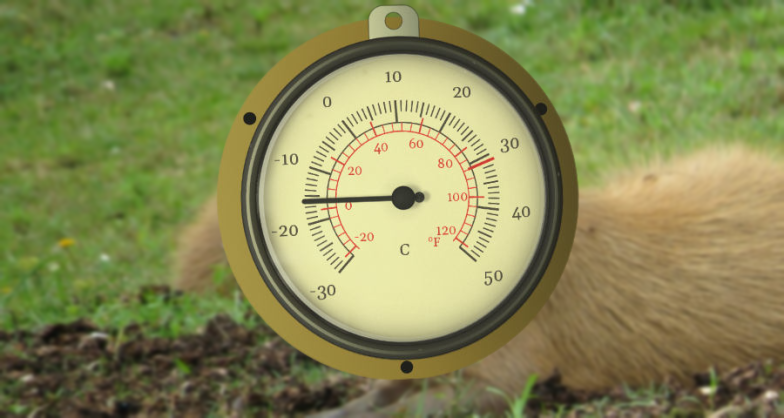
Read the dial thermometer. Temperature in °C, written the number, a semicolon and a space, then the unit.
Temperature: -16; °C
